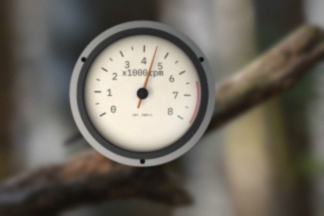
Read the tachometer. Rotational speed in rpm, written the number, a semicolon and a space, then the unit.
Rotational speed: 4500; rpm
